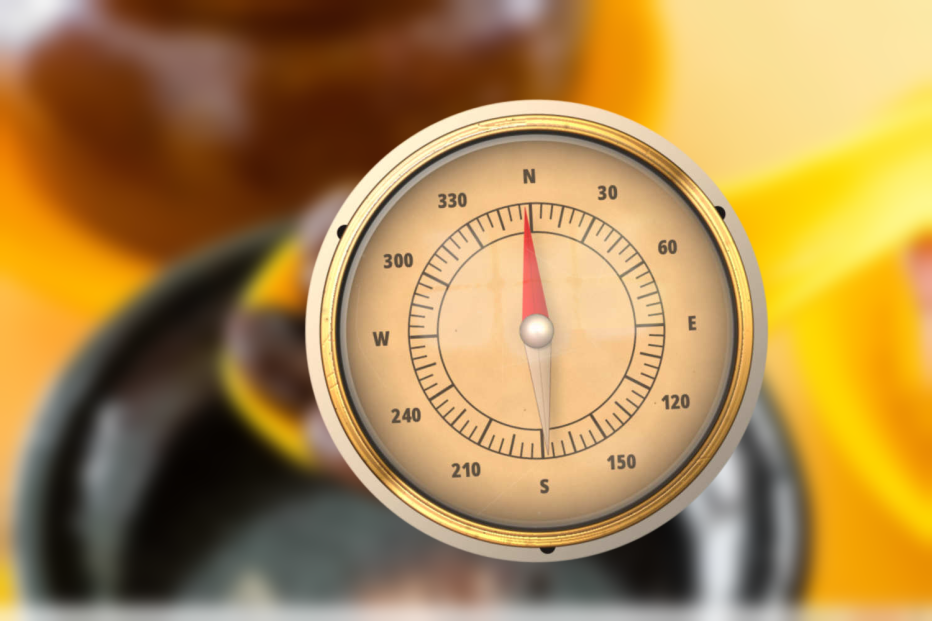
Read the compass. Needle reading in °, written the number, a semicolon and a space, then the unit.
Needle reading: 357.5; °
